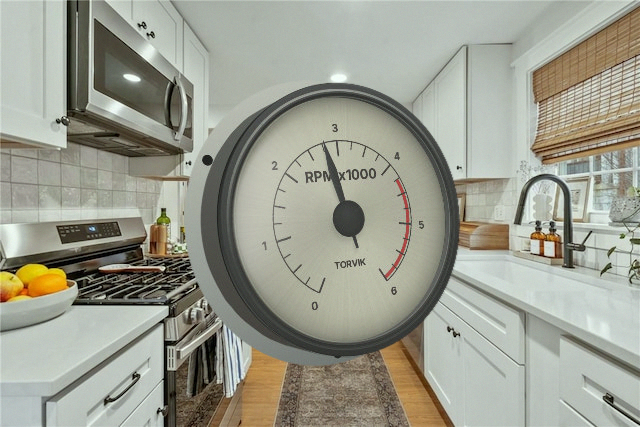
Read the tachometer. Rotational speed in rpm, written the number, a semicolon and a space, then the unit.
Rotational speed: 2750; rpm
